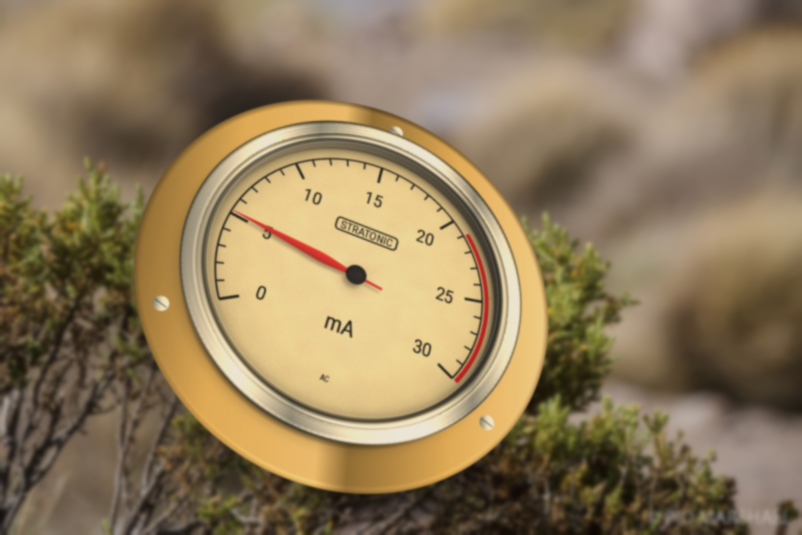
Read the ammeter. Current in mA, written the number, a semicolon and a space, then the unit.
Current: 5; mA
